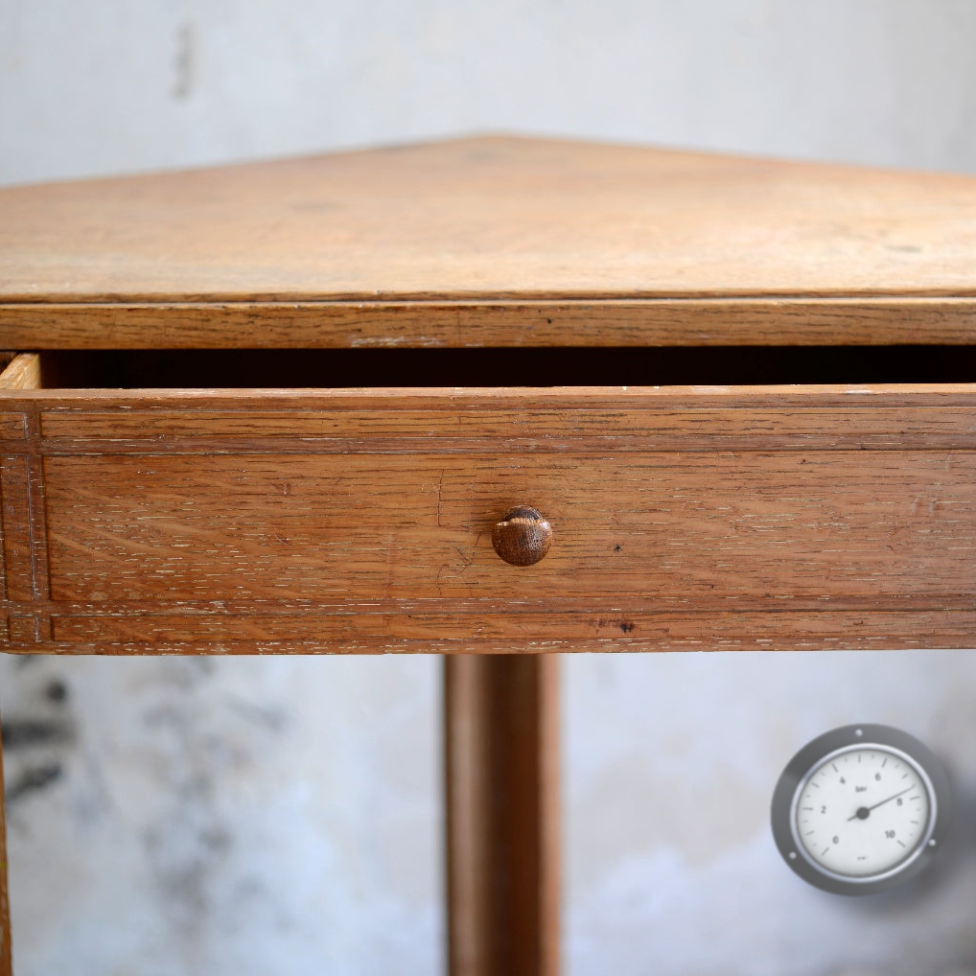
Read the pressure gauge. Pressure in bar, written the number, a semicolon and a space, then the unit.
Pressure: 7.5; bar
